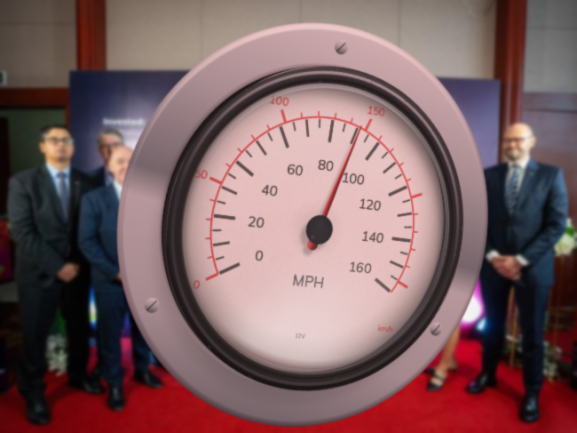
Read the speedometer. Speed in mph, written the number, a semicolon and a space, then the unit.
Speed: 90; mph
